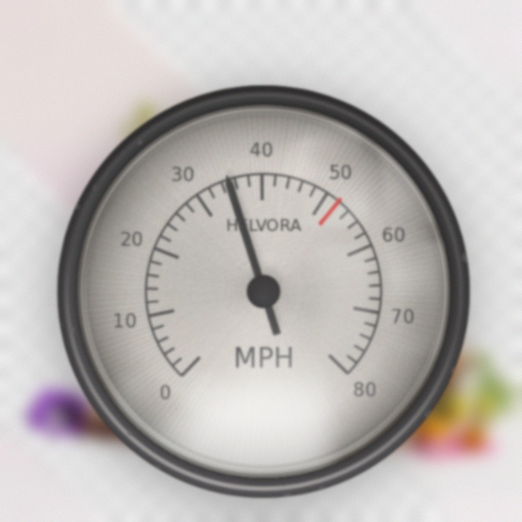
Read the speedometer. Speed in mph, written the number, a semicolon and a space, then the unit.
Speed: 35; mph
